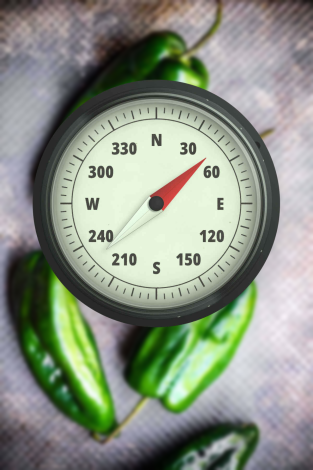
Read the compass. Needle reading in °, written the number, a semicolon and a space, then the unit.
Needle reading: 47.5; °
